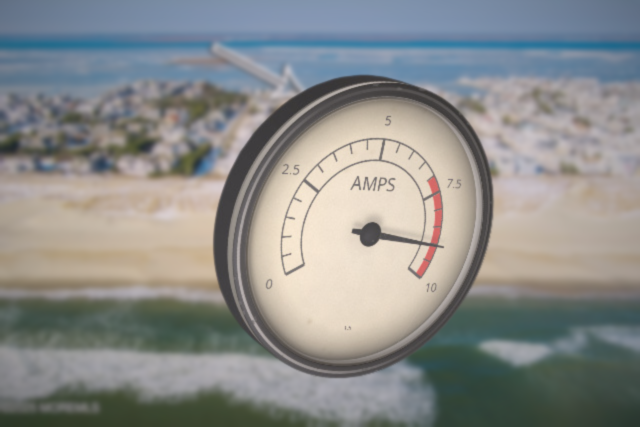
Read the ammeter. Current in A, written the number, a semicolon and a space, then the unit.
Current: 9; A
